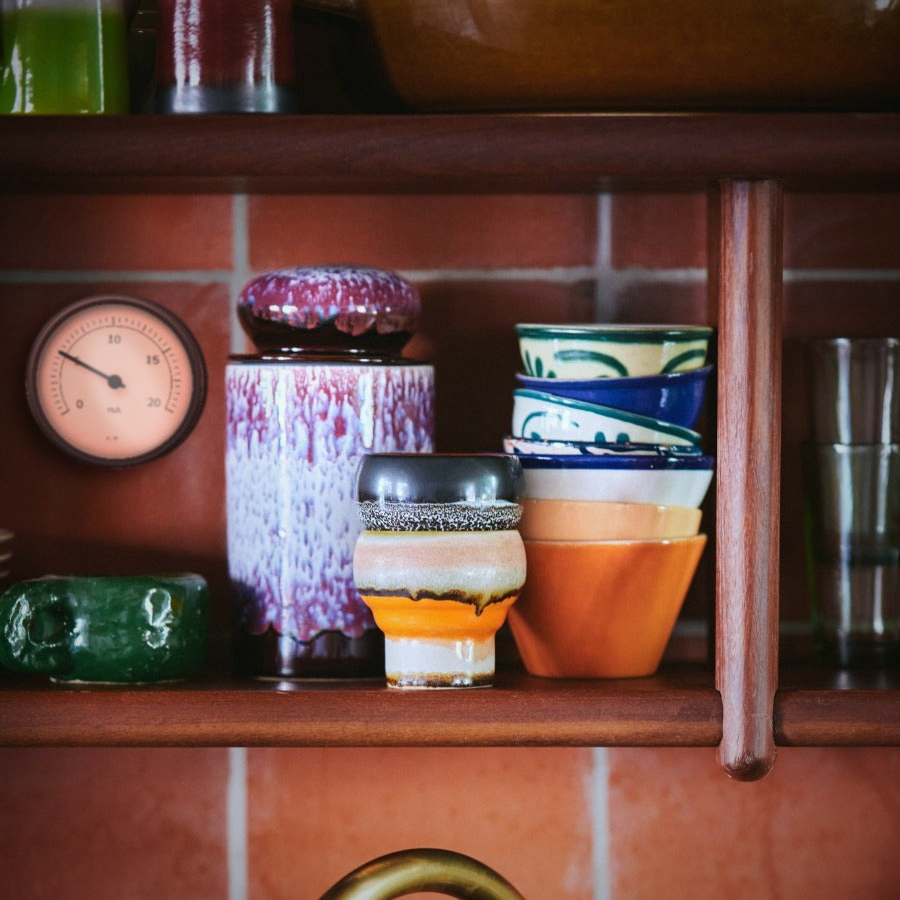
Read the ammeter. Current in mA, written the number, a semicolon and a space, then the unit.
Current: 5; mA
